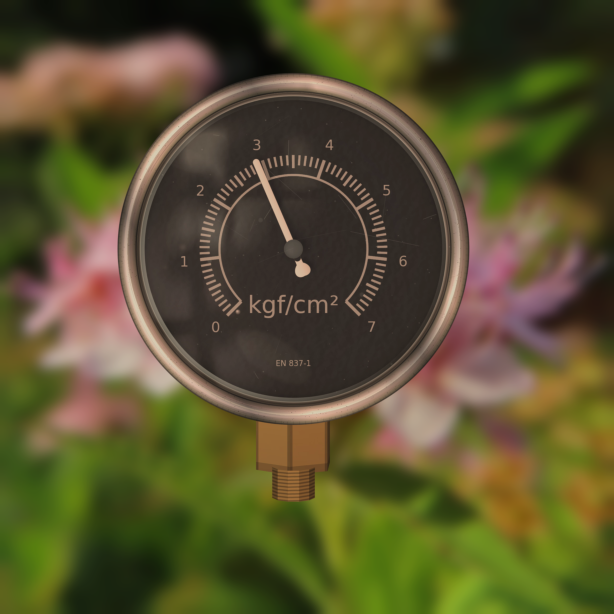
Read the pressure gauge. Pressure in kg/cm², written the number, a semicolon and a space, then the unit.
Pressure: 2.9; kg/cm²
